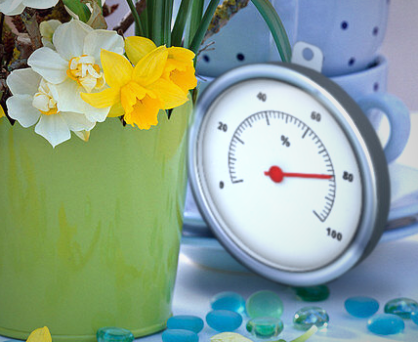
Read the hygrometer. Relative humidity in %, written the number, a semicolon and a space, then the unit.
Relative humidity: 80; %
